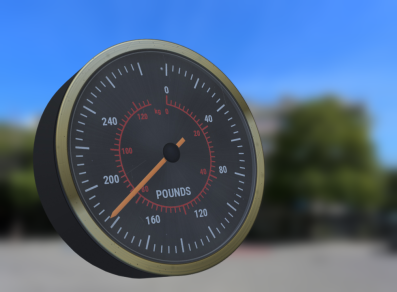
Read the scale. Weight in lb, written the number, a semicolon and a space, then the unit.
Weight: 184; lb
